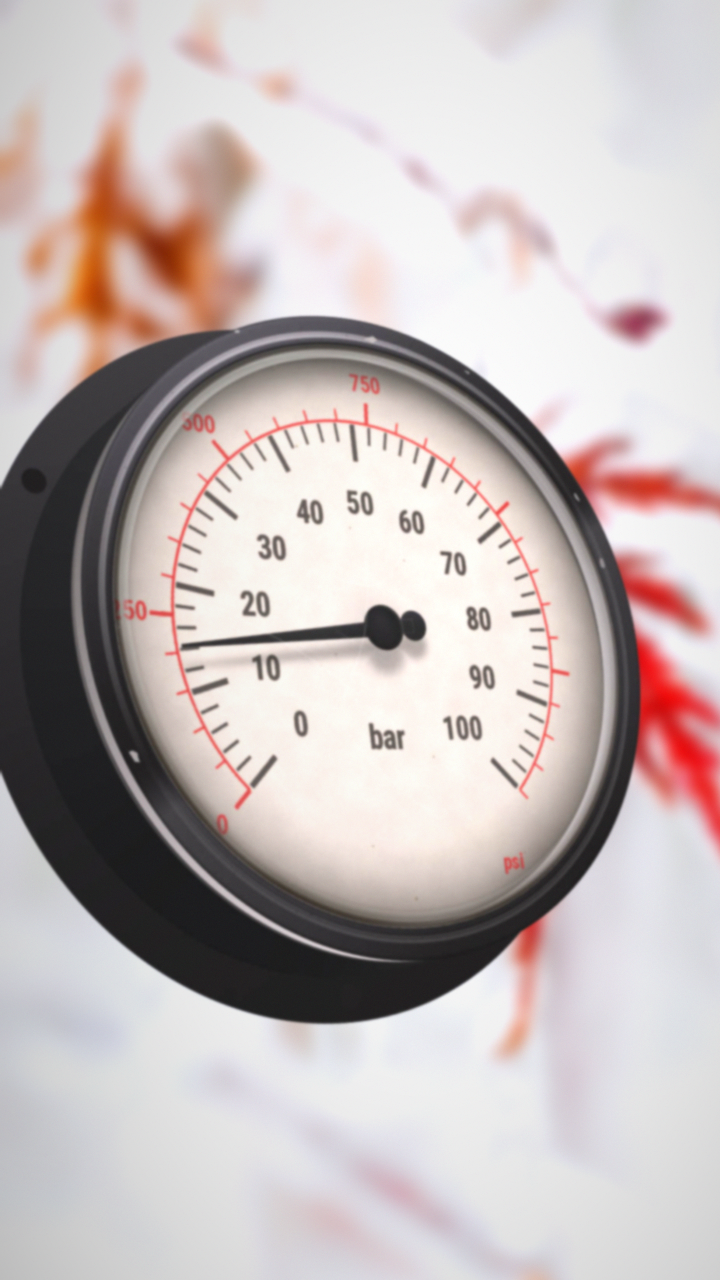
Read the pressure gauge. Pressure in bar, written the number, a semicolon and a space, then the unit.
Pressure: 14; bar
